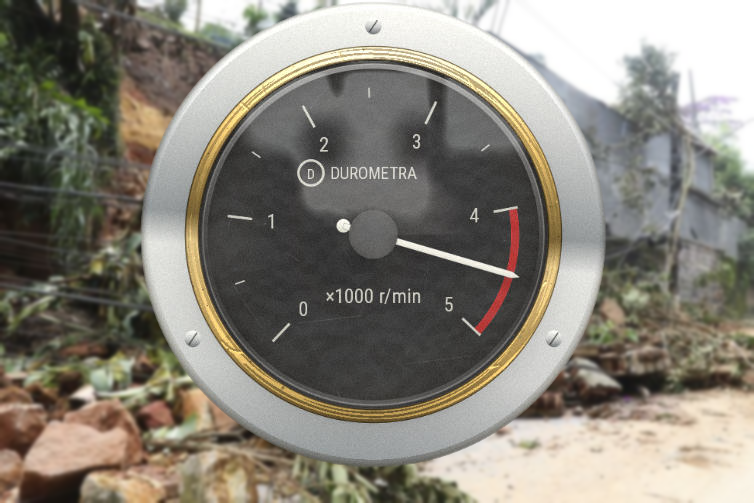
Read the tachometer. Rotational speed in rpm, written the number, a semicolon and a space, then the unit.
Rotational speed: 4500; rpm
